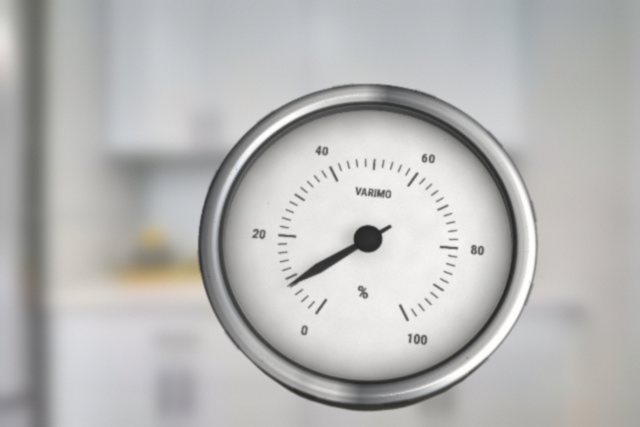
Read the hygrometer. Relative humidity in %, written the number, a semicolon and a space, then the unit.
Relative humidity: 8; %
